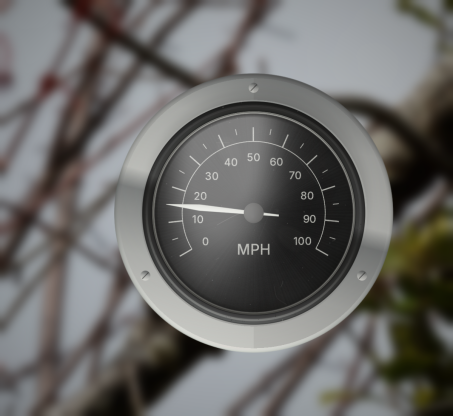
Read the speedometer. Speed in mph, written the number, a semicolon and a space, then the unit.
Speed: 15; mph
